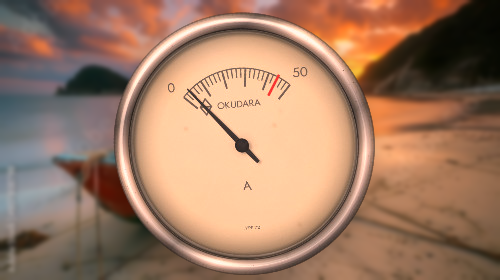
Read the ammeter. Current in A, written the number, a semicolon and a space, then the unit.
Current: 4; A
